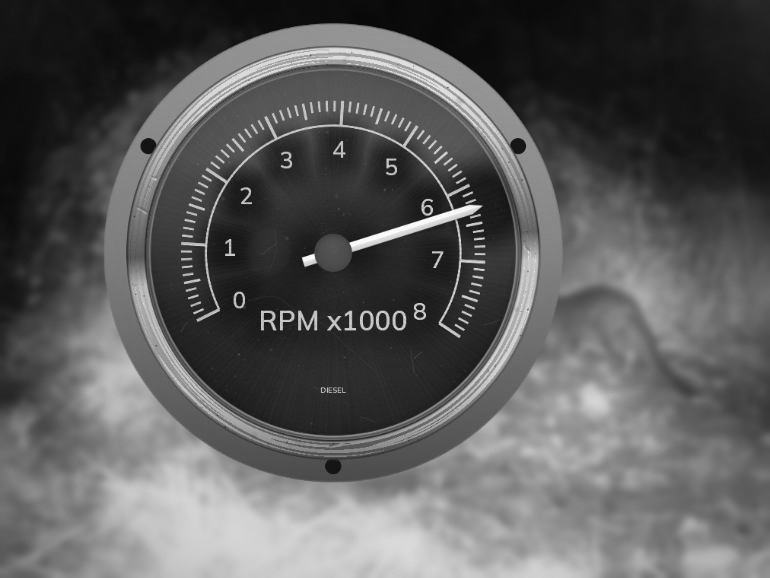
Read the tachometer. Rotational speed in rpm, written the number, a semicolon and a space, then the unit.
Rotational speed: 6300; rpm
